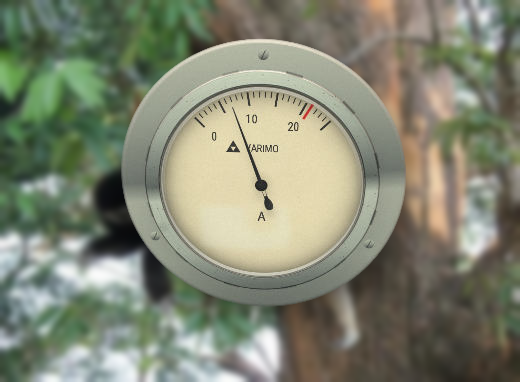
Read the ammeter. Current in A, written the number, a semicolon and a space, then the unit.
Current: 7; A
